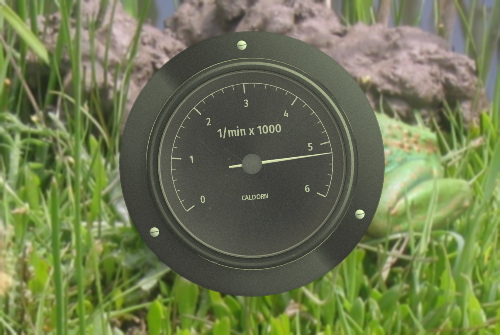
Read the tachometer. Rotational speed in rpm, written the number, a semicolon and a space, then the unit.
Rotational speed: 5200; rpm
